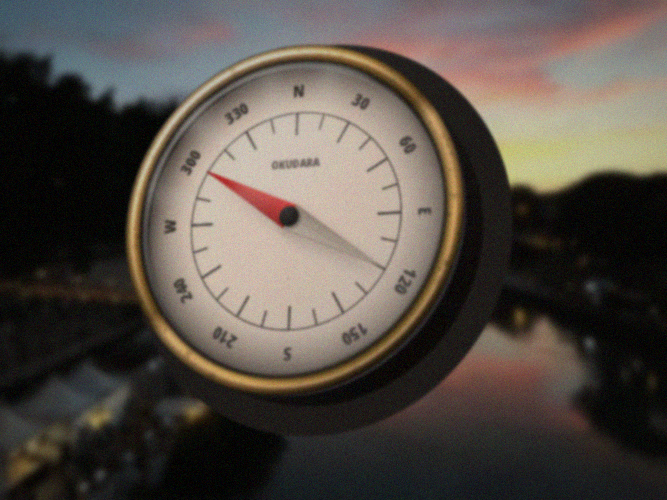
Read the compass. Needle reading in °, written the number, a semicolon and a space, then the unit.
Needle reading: 300; °
